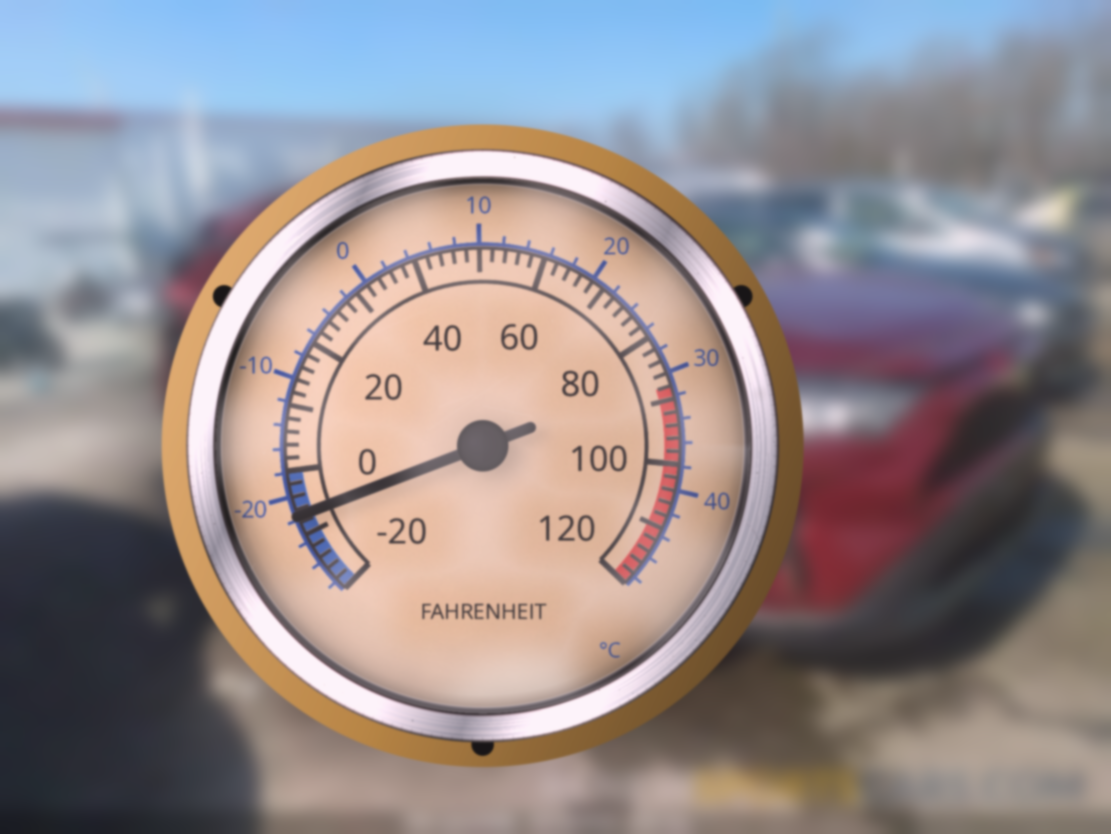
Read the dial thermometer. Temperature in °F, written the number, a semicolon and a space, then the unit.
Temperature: -7; °F
